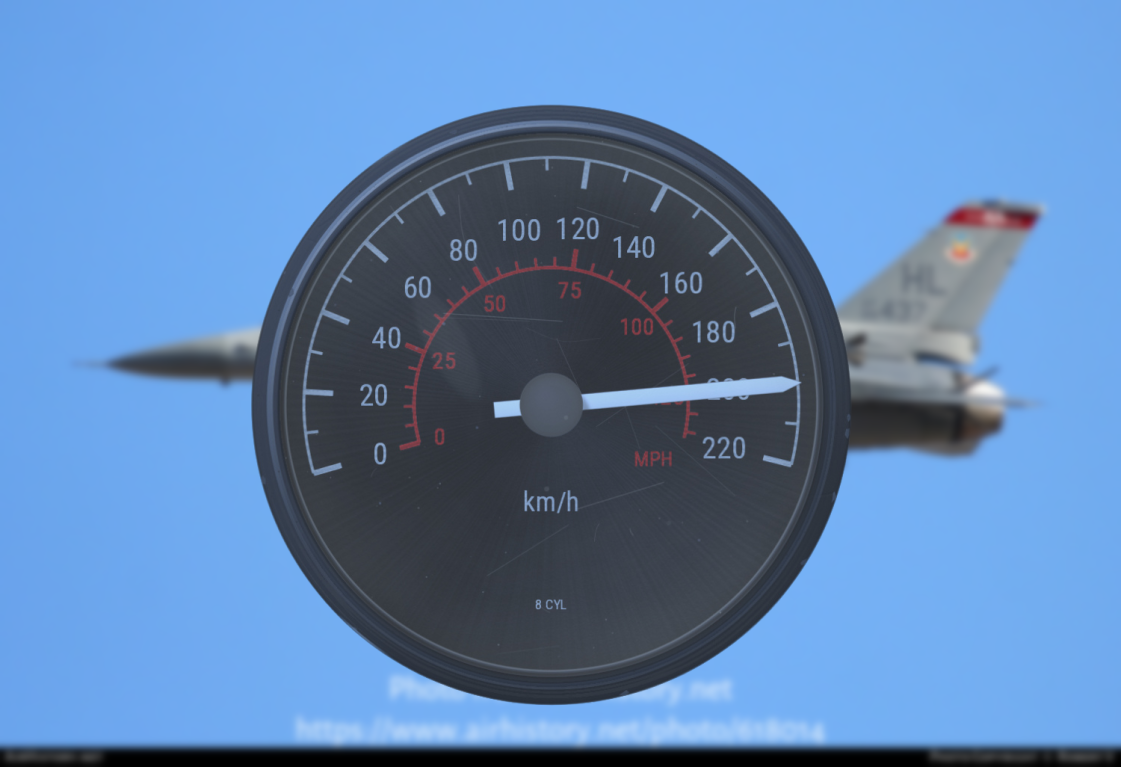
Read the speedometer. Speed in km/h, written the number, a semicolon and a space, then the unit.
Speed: 200; km/h
